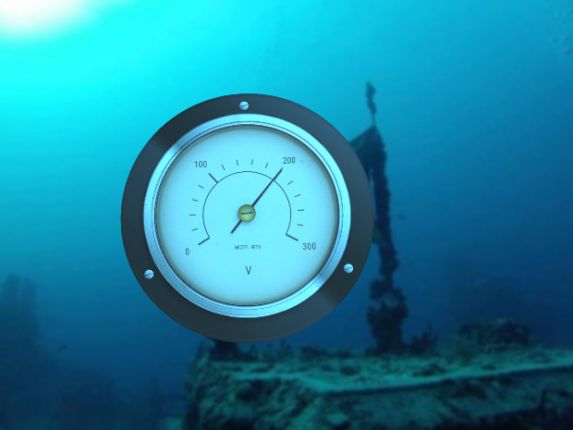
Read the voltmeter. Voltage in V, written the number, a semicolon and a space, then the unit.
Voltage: 200; V
